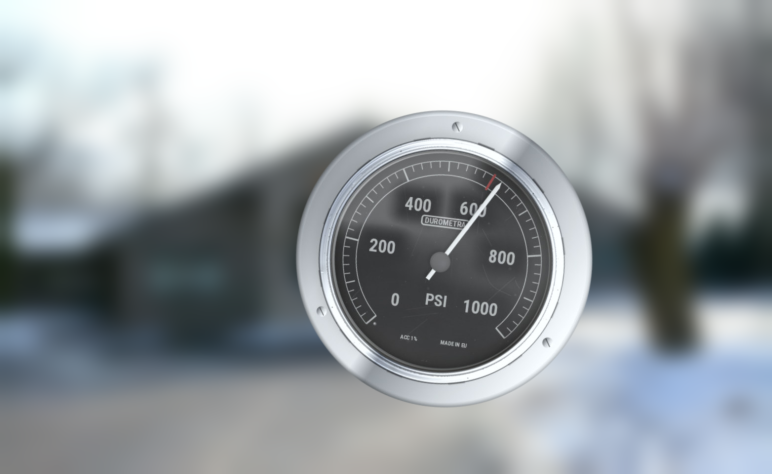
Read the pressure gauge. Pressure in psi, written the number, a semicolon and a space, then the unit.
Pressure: 620; psi
